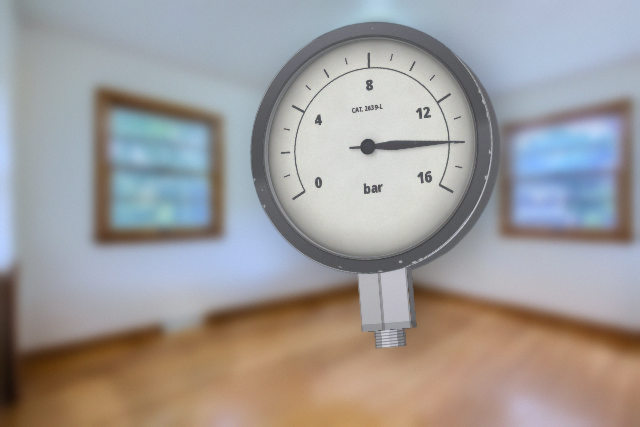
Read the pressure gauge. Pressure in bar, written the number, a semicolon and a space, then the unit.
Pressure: 14; bar
